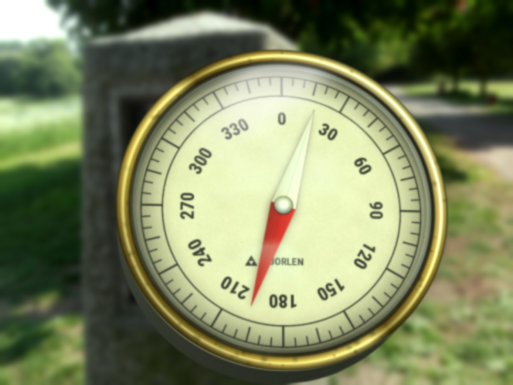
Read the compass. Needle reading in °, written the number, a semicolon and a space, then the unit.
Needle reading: 197.5; °
